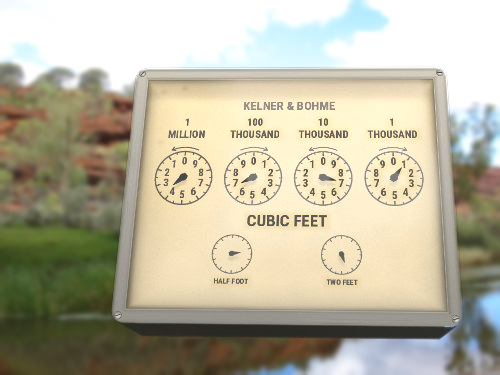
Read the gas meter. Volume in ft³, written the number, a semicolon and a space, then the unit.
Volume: 367100; ft³
